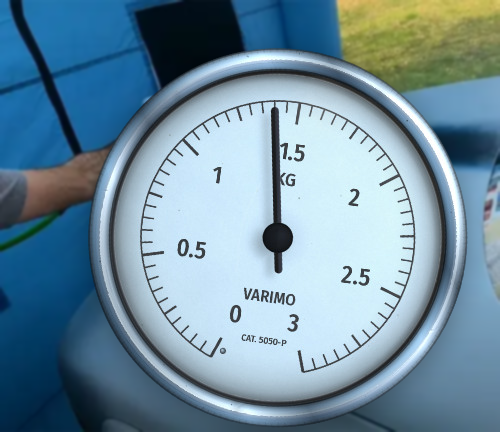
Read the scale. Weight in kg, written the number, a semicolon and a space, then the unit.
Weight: 1.4; kg
